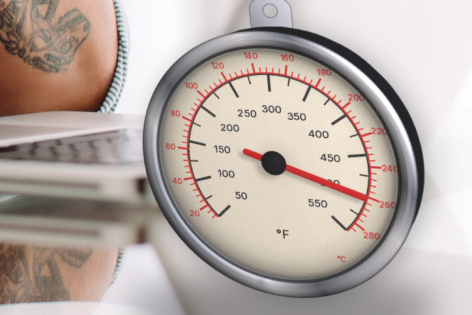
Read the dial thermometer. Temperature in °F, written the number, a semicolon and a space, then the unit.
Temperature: 500; °F
